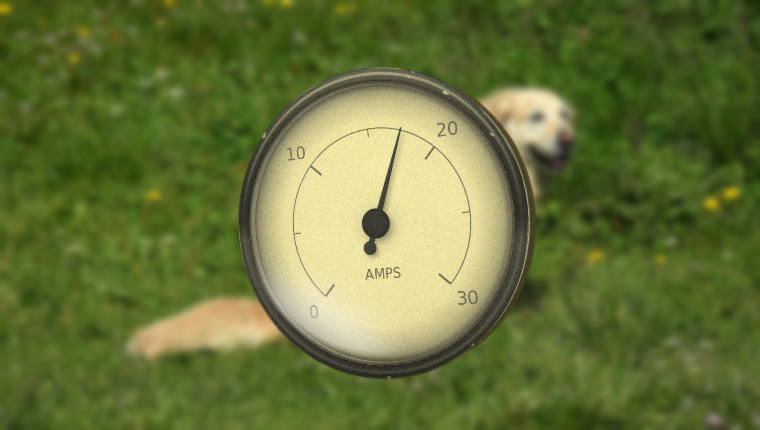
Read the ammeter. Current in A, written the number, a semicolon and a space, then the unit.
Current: 17.5; A
